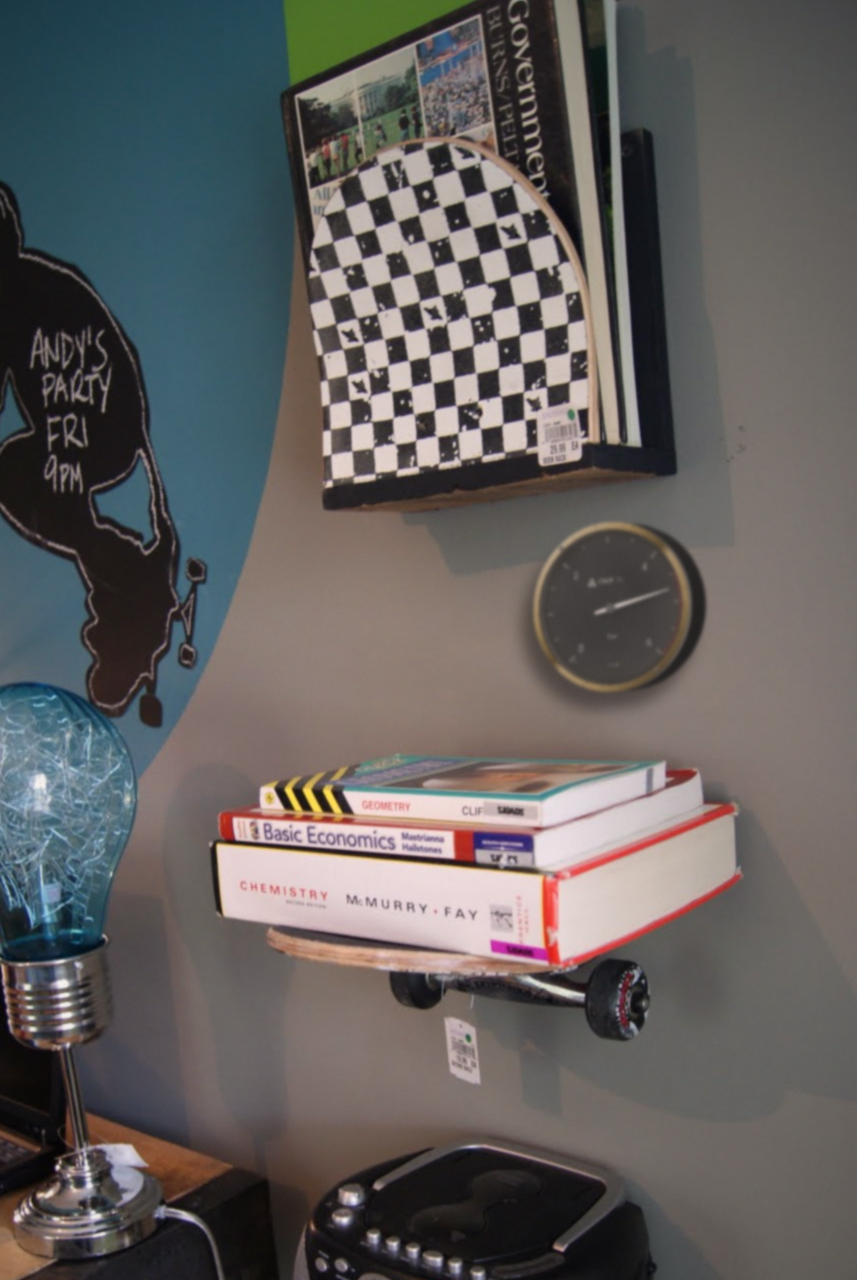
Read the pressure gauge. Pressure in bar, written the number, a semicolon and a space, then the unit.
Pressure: 4.75; bar
